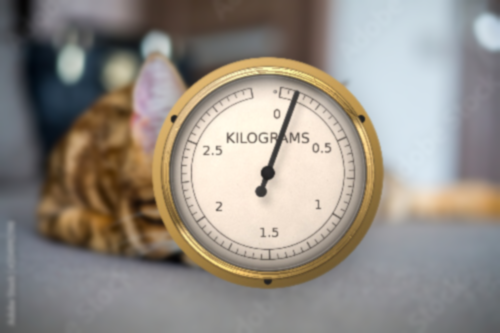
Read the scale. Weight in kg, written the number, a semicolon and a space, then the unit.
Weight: 0.1; kg
